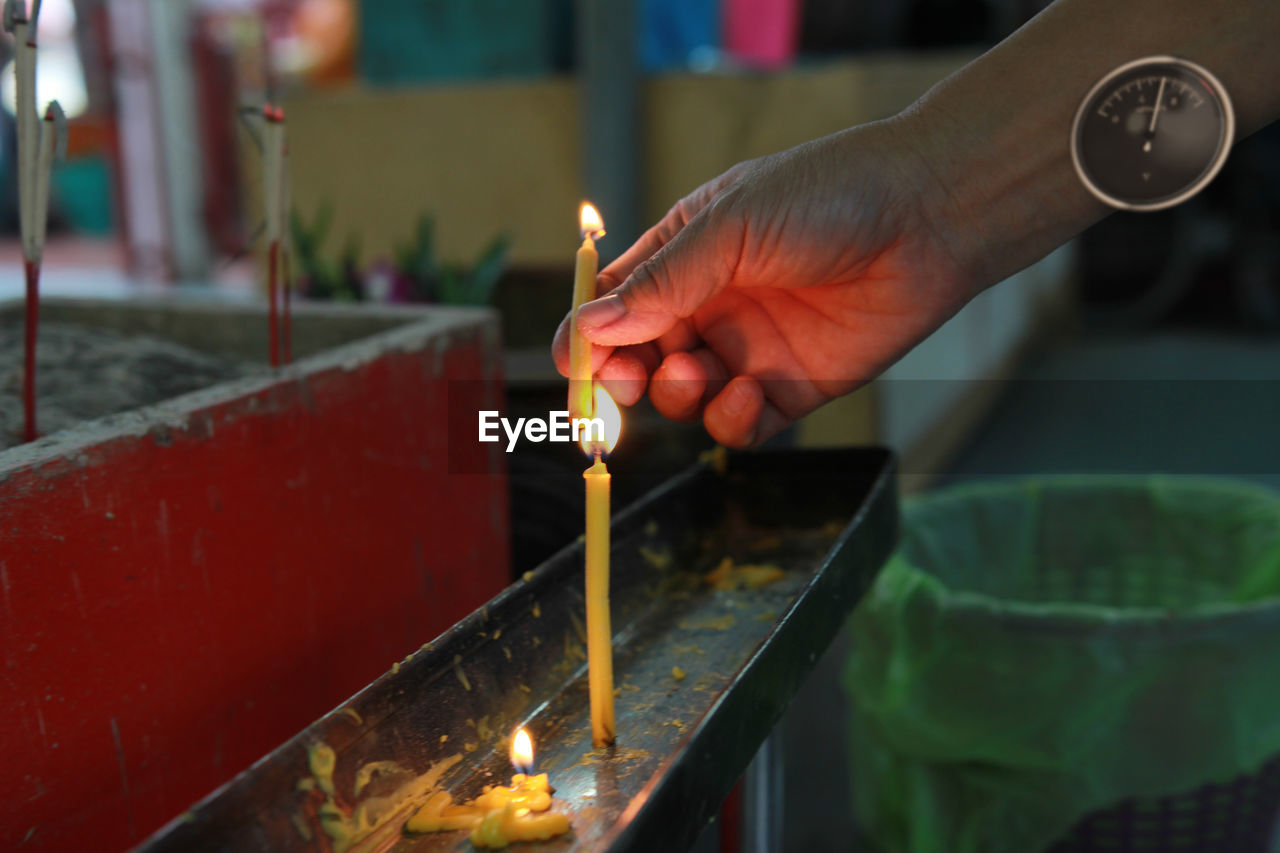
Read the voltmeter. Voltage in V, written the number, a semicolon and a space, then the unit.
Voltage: 6; V
